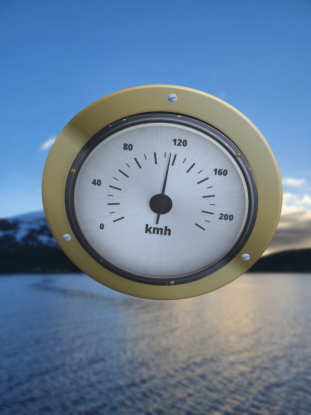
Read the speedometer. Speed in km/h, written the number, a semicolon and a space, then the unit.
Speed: 115; km/h
